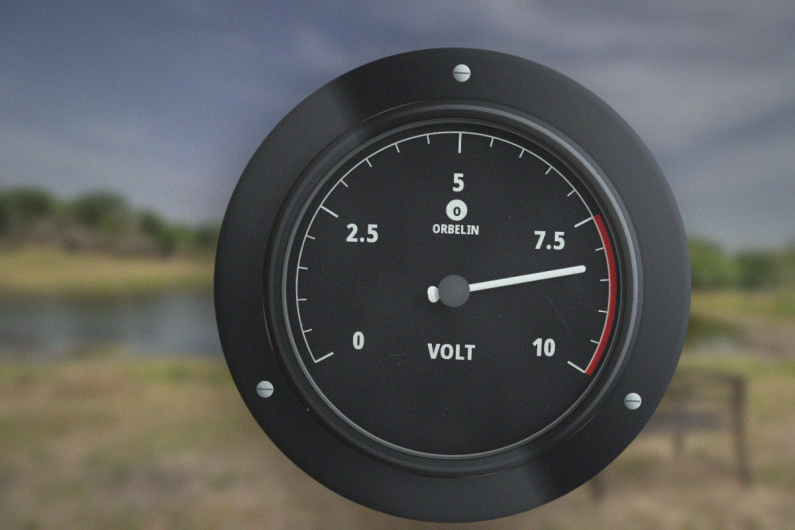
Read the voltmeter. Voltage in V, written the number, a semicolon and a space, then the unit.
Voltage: 8.25; V
